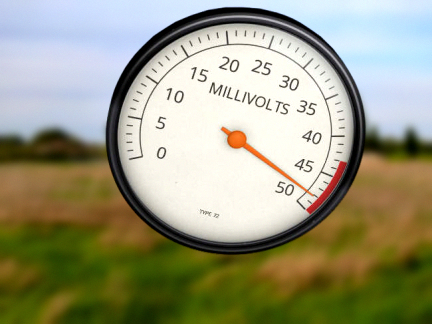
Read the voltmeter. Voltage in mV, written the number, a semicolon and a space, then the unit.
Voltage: 48; mV
